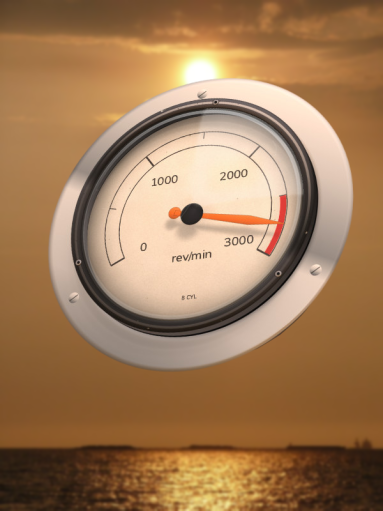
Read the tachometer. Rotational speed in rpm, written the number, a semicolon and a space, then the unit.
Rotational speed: 2750; rpm
